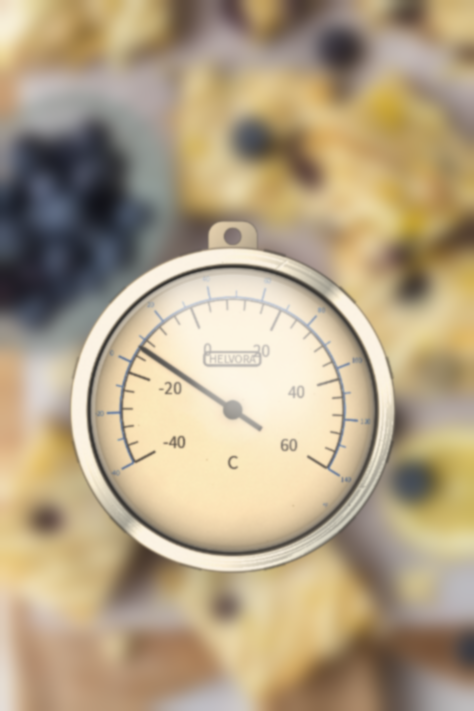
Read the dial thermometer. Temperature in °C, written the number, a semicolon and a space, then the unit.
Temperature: -14; °C
